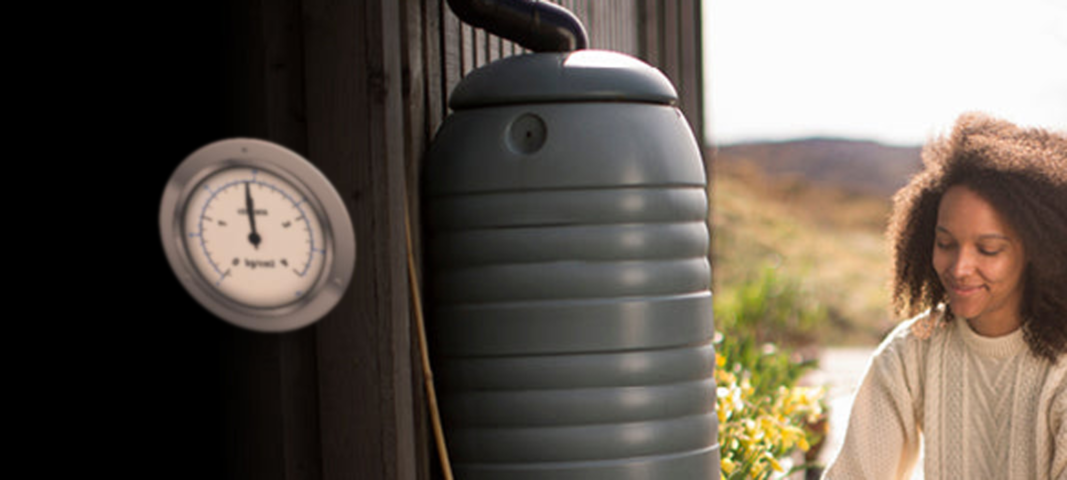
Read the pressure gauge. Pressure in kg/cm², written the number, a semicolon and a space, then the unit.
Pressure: 2; kg/cm²
